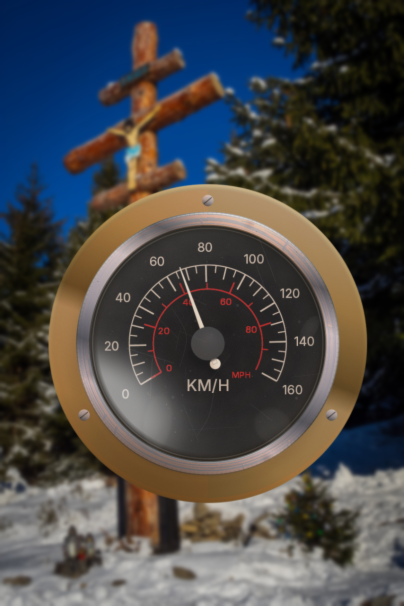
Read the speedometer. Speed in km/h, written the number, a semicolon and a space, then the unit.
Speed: 67.5; km/h
